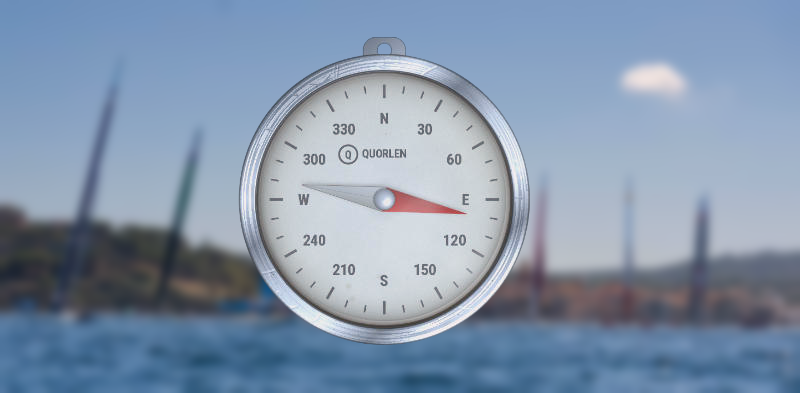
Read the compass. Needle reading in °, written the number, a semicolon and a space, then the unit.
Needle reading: 100; °
